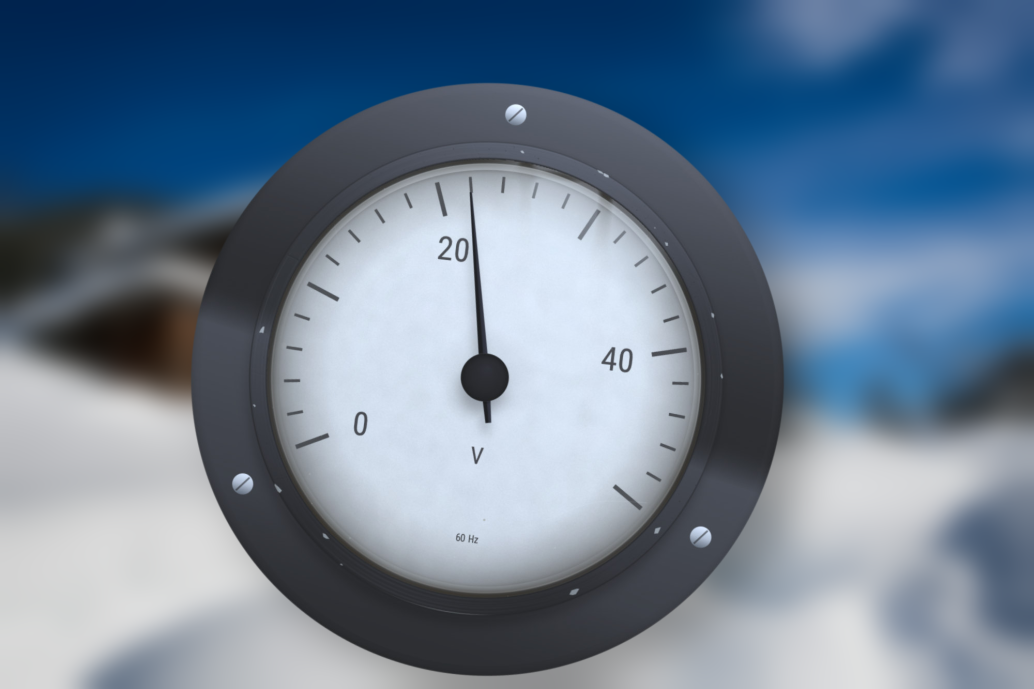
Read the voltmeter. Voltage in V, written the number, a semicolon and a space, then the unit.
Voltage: 22; V
